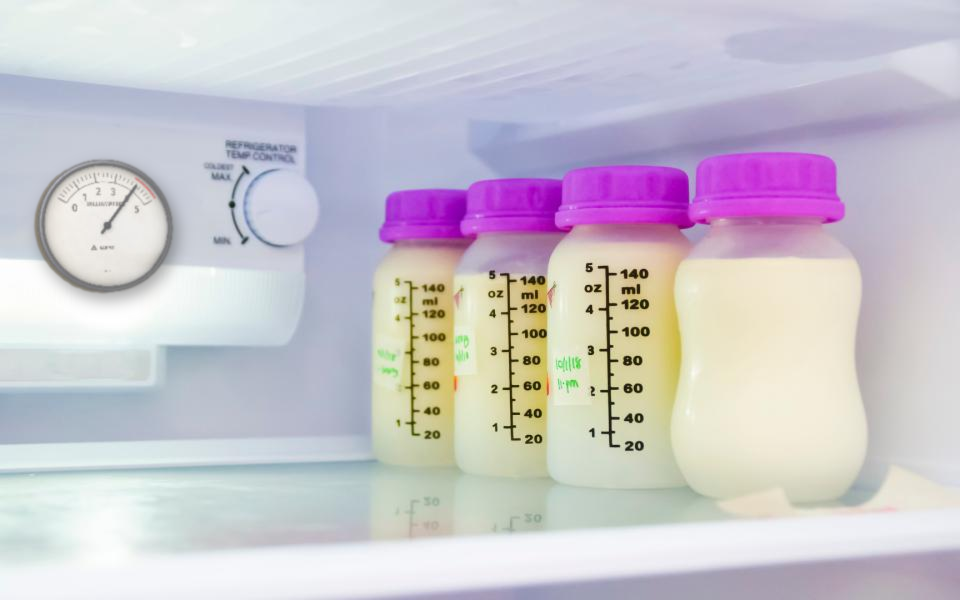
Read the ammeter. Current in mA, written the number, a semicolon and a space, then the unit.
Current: 4; mA
